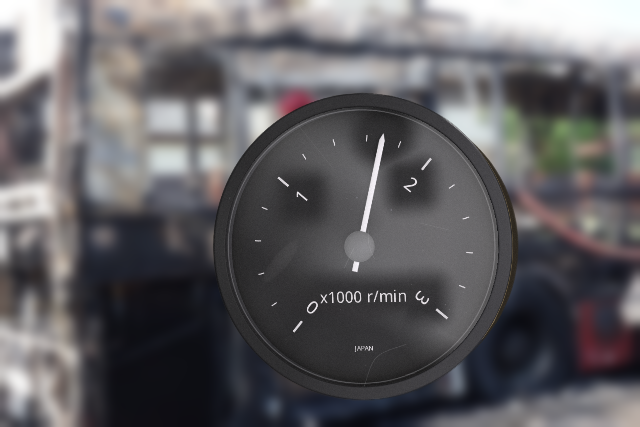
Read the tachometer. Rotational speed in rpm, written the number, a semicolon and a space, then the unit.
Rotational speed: 1700; rpm
